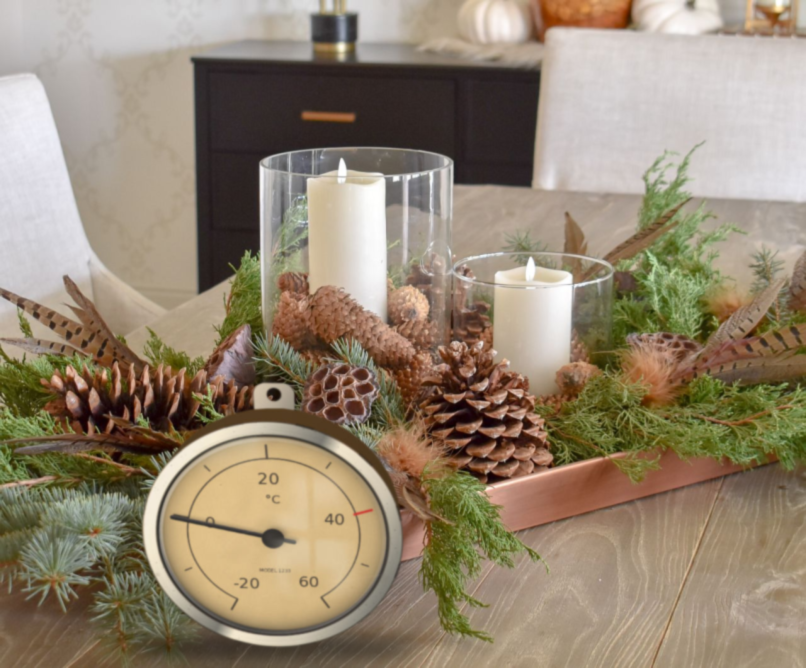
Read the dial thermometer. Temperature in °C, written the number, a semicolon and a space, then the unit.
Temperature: 0; °C
